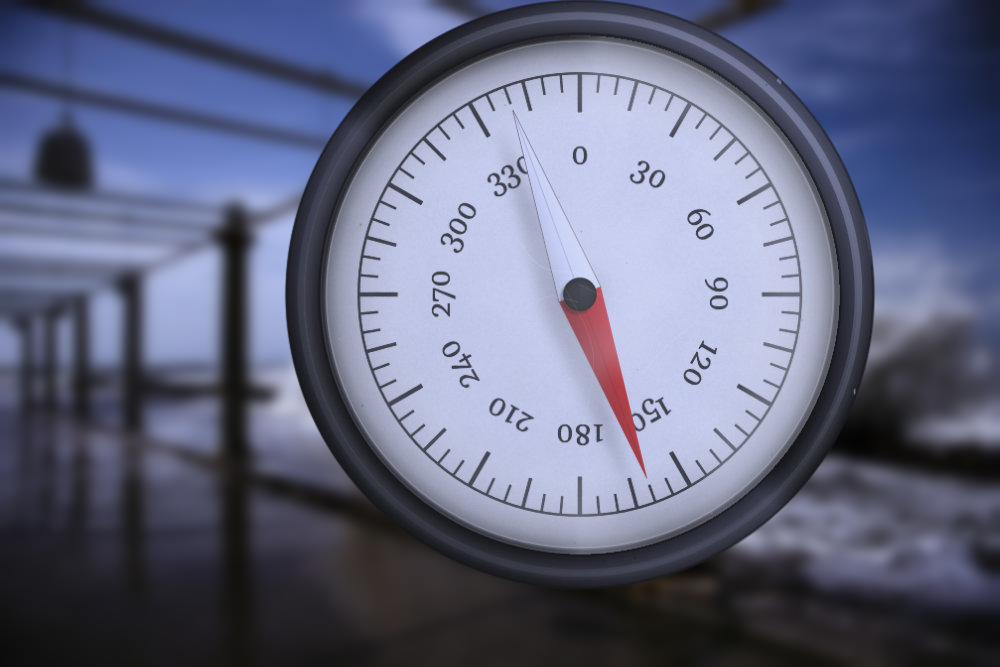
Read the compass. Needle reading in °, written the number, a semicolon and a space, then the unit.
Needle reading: 160; °
